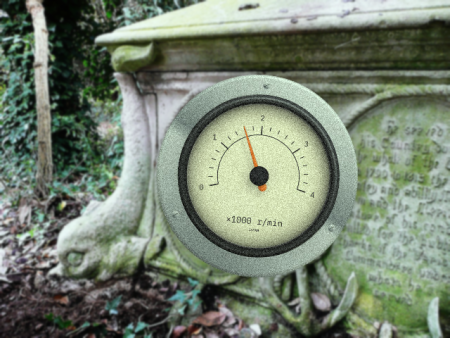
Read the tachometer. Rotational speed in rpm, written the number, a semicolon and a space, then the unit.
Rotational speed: 1600; rpm
